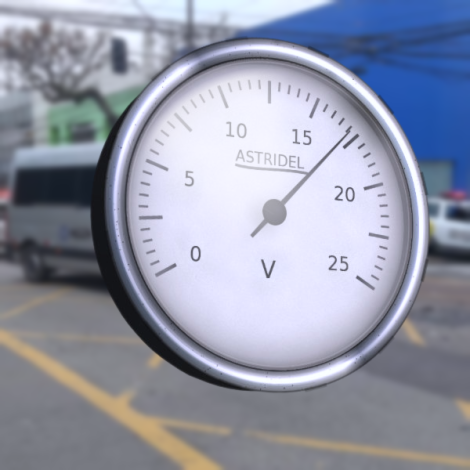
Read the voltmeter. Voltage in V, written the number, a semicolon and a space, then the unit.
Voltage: 17; V
